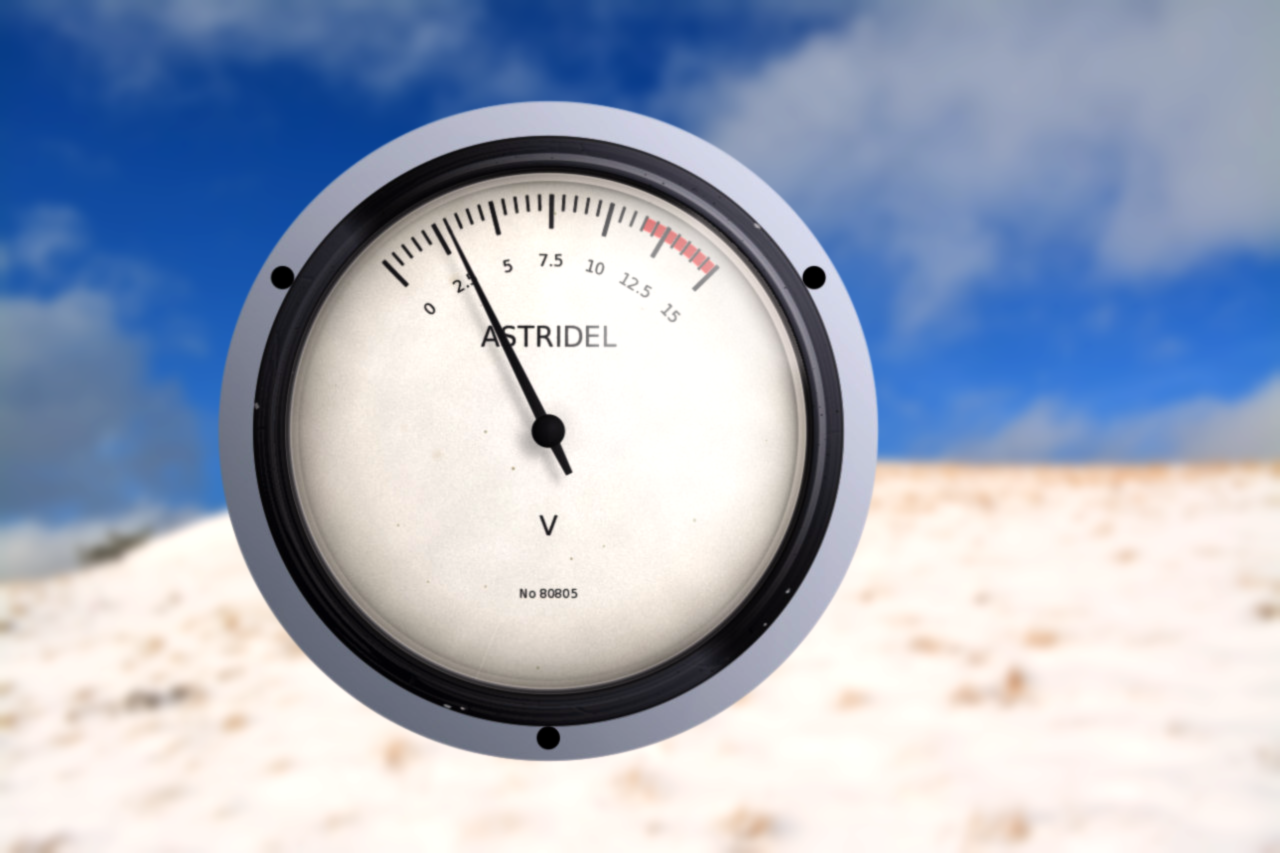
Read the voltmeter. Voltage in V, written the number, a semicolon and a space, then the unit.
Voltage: 3; V
